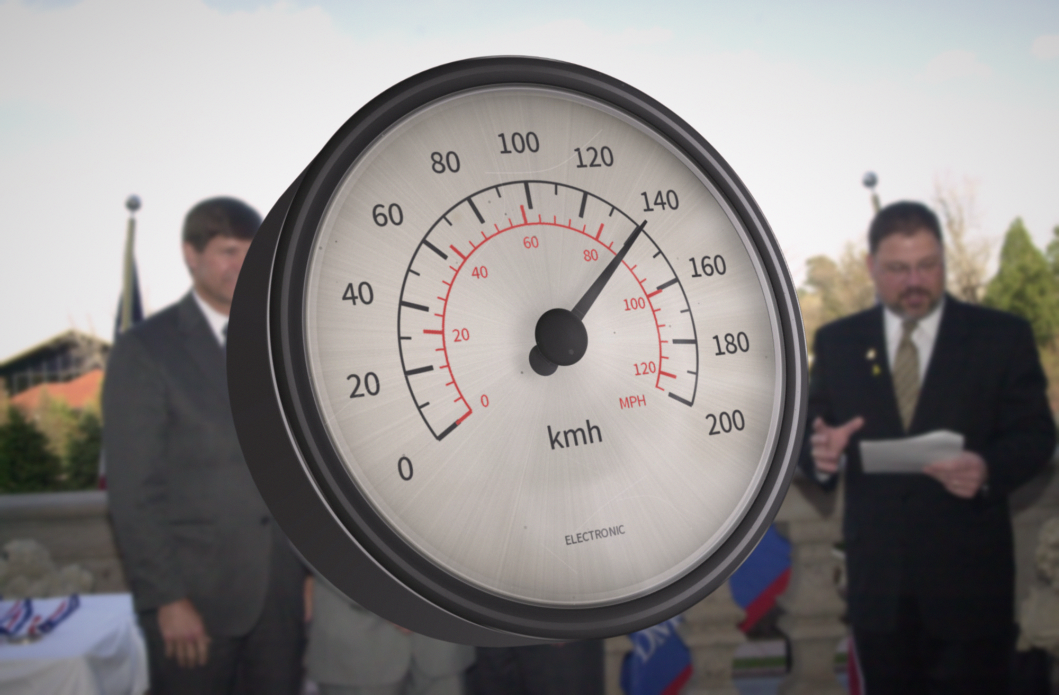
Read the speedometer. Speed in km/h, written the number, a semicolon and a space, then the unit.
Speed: 140; km/h
